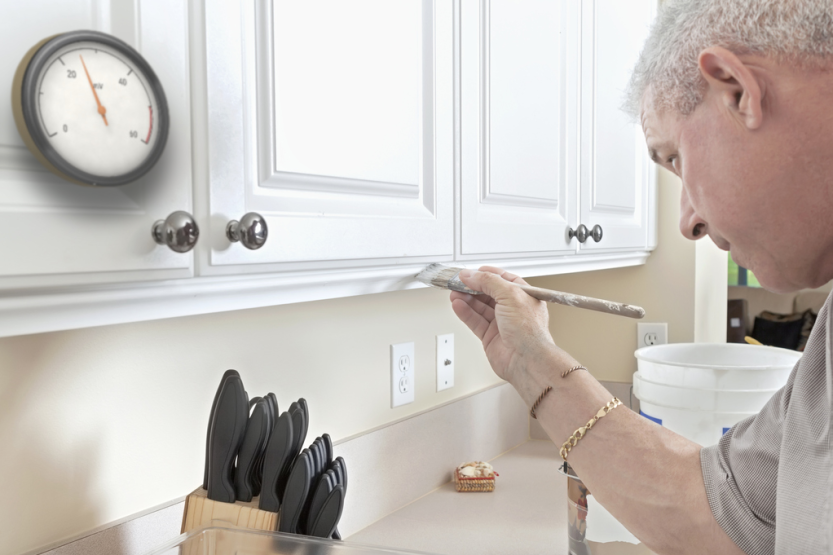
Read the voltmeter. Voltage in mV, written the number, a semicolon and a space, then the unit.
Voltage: 25; mV
